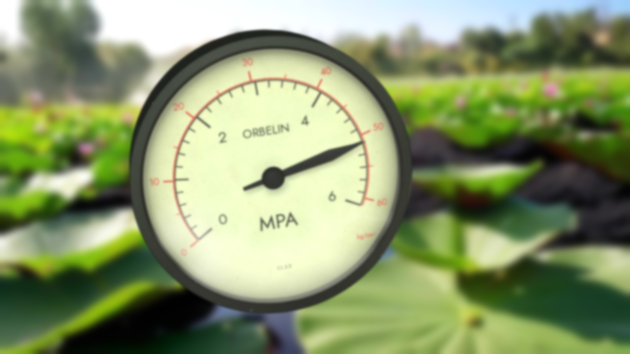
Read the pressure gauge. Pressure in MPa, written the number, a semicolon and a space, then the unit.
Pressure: 5; MPa
